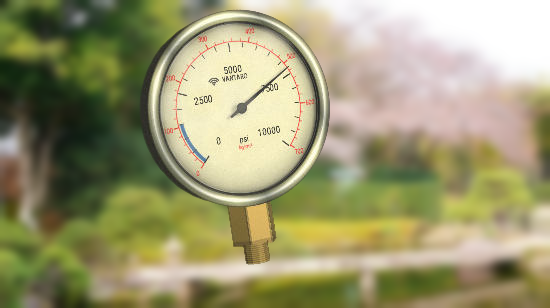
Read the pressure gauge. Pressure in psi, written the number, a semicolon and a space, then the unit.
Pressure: 7250; psi
